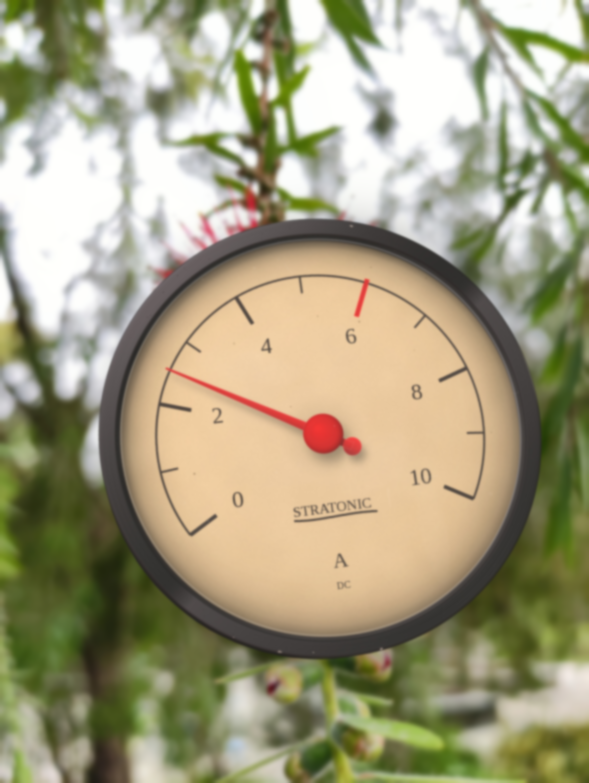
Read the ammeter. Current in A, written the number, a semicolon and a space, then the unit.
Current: 2.5; A
